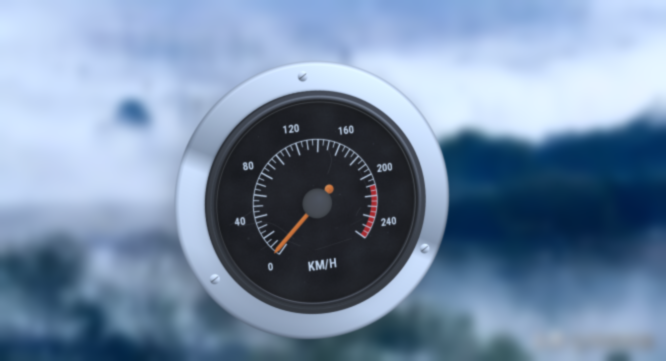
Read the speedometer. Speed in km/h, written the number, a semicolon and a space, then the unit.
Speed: 5; km/h
